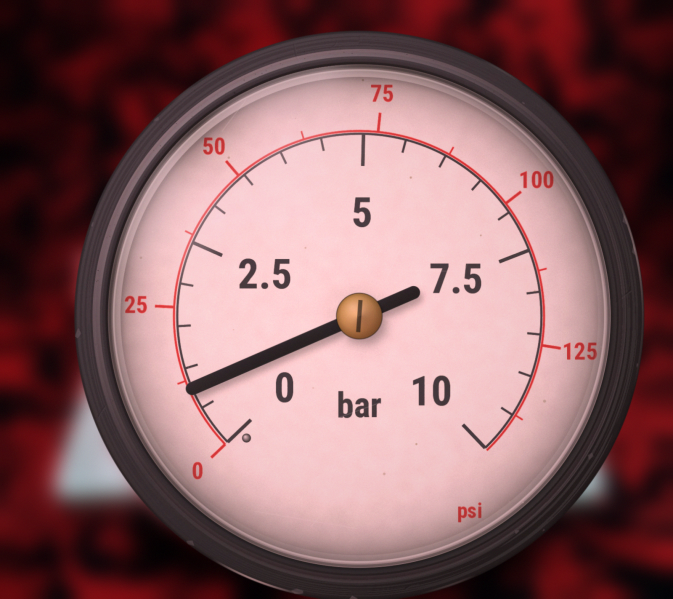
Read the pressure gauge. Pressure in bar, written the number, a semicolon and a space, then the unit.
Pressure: 0.75; bar
